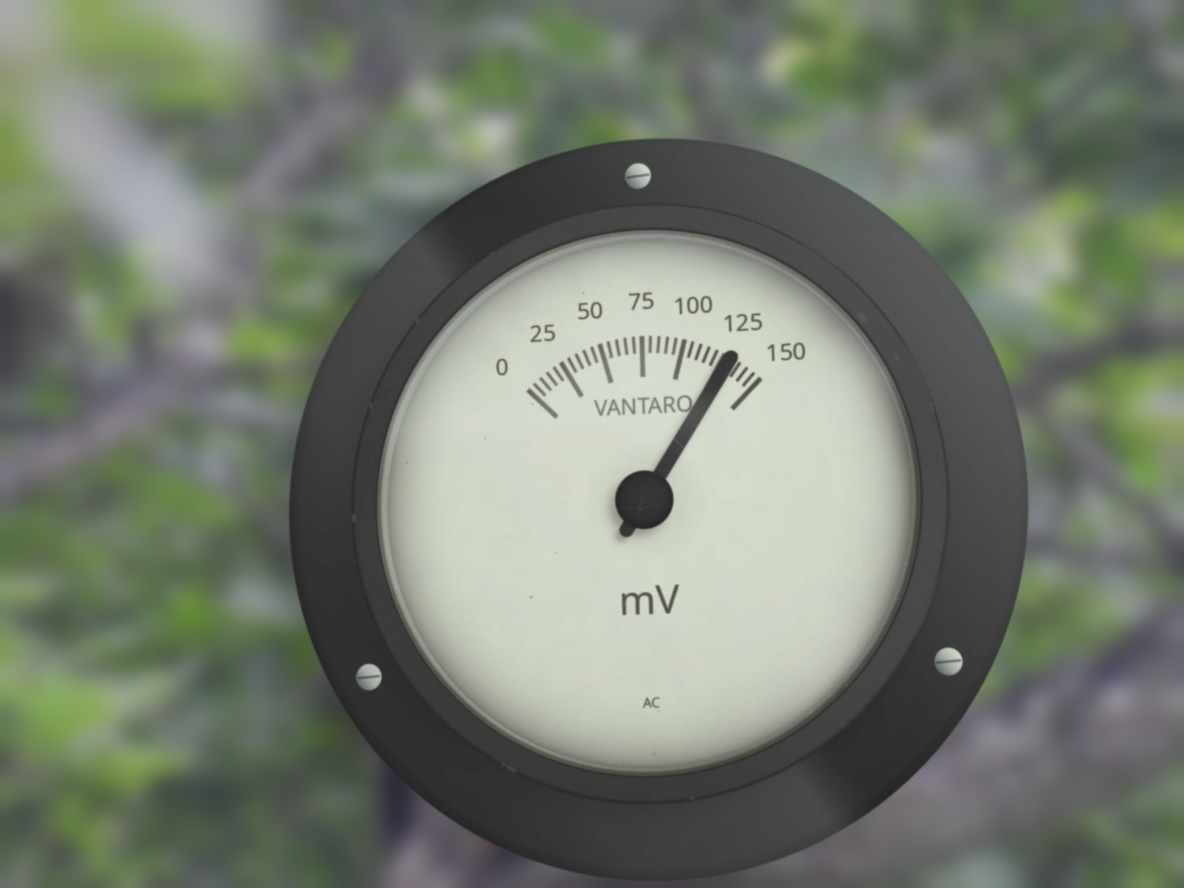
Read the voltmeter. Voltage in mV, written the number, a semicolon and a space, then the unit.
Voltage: 130; mV
